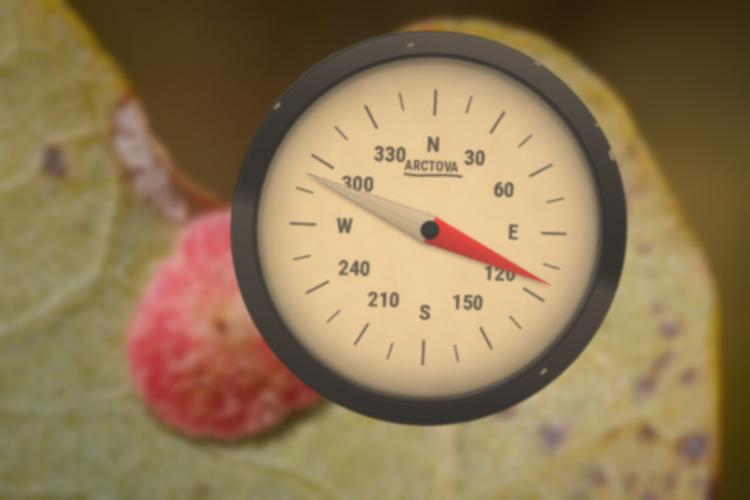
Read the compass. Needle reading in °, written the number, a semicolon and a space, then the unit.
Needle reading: 112.5; °
